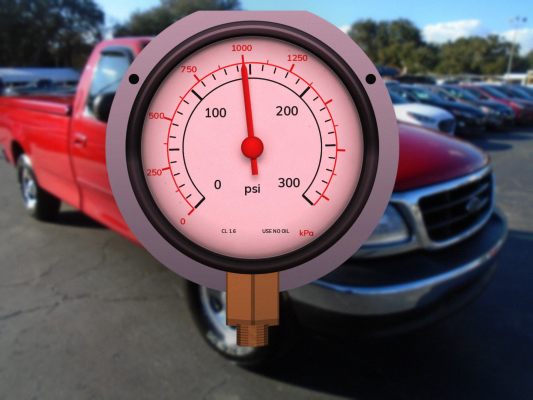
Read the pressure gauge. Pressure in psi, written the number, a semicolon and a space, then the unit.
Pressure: 145; psi
